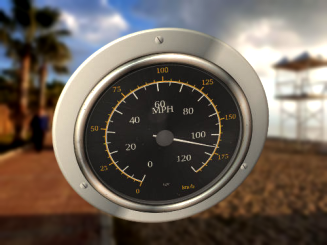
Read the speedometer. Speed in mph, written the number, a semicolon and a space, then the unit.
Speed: 105; mph
